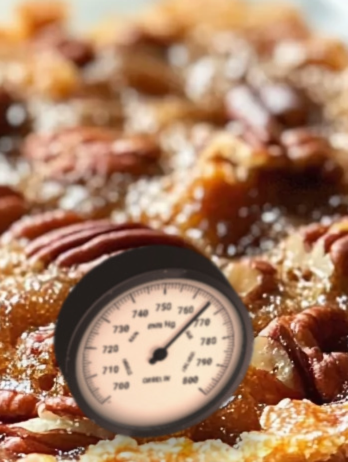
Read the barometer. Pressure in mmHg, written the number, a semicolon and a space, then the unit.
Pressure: 765; mmHg
